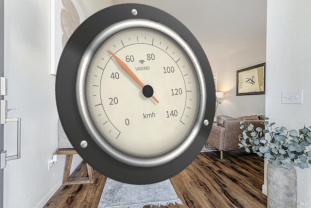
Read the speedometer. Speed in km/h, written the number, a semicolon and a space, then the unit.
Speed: 50; km/h
